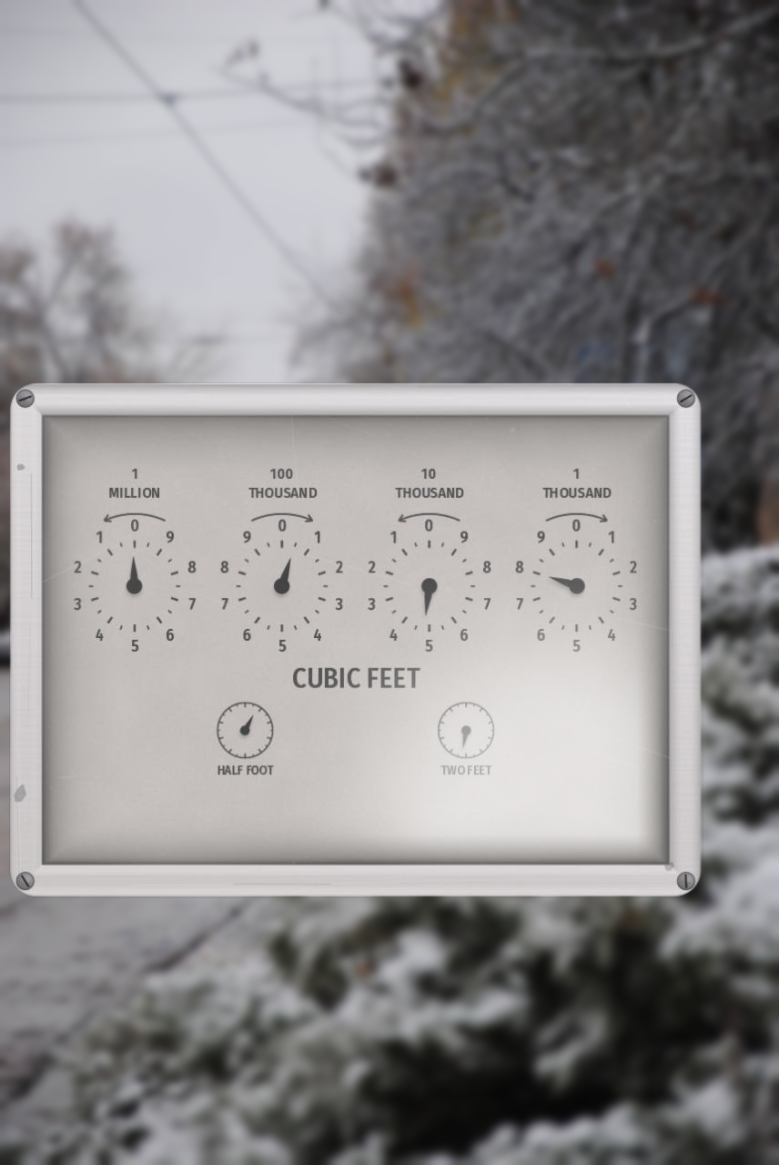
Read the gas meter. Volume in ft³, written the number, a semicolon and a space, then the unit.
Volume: 4800; ft³
